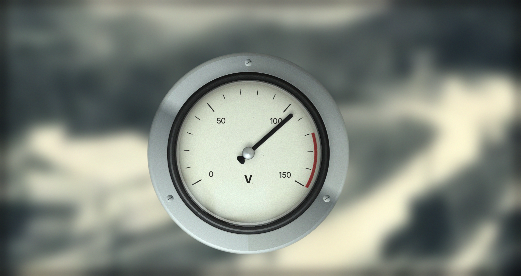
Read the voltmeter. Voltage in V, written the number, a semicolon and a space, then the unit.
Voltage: 105; V
